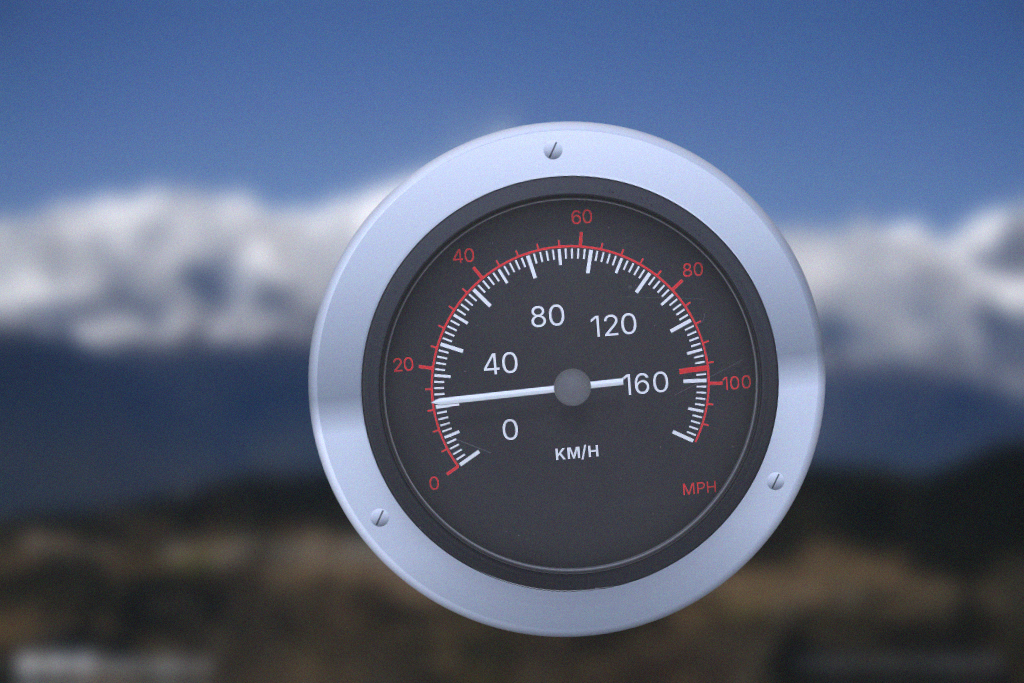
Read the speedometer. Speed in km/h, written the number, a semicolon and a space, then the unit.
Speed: 22; km/h
